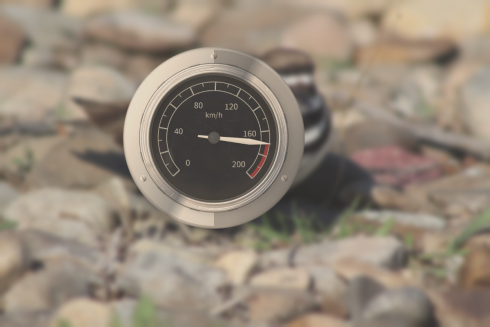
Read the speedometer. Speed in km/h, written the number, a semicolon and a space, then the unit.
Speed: 170; km/h
